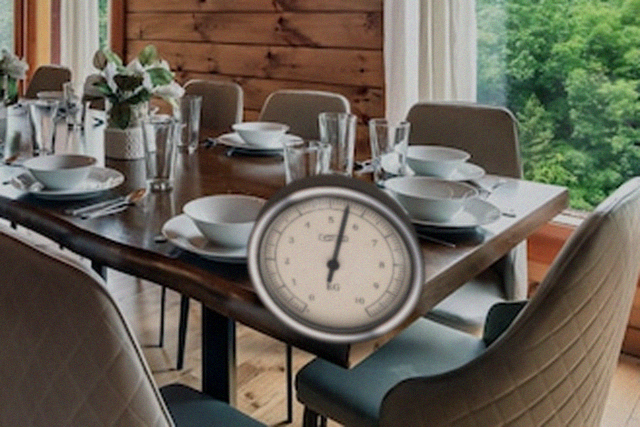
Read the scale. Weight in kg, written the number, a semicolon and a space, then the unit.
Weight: 5.5; kg
